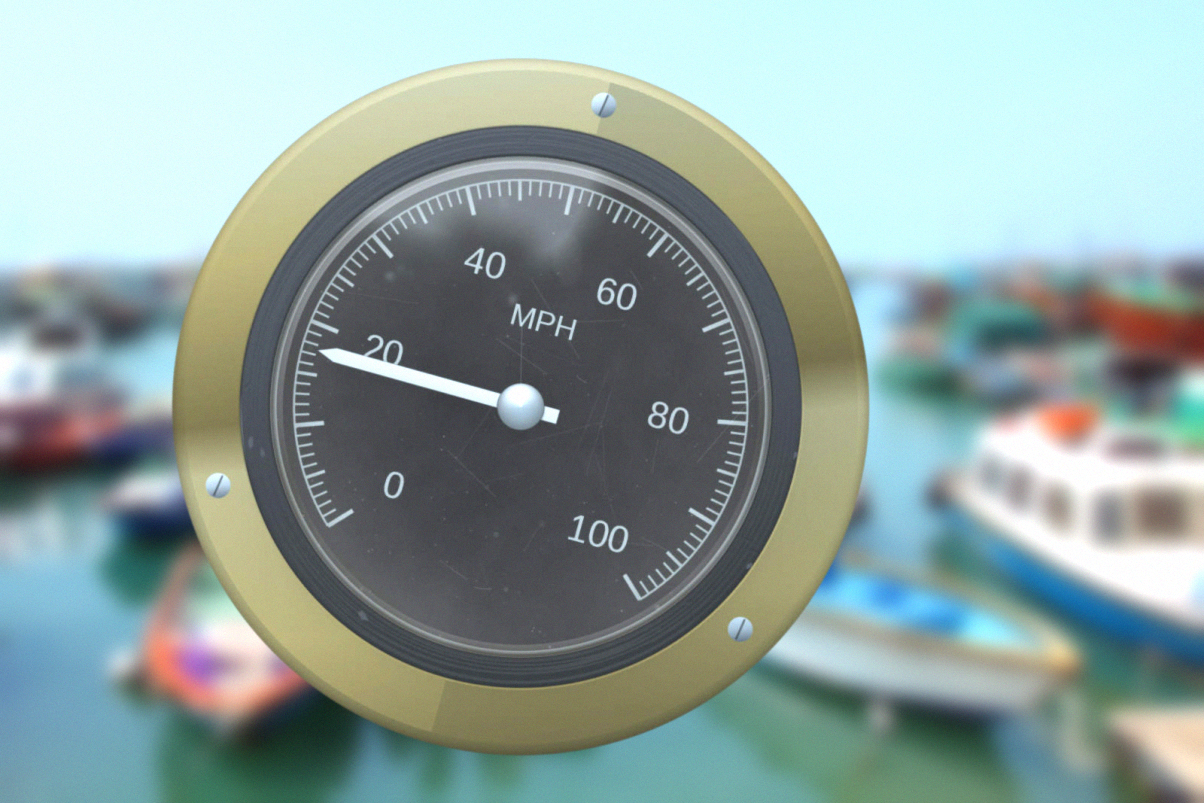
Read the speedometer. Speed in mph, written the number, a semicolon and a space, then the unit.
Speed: 17.5; mph
